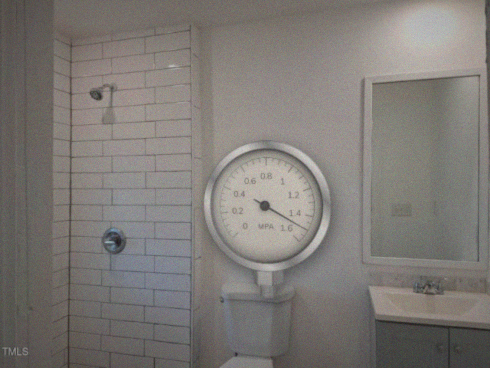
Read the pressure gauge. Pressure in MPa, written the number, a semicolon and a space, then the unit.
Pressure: 1.5; MPa
